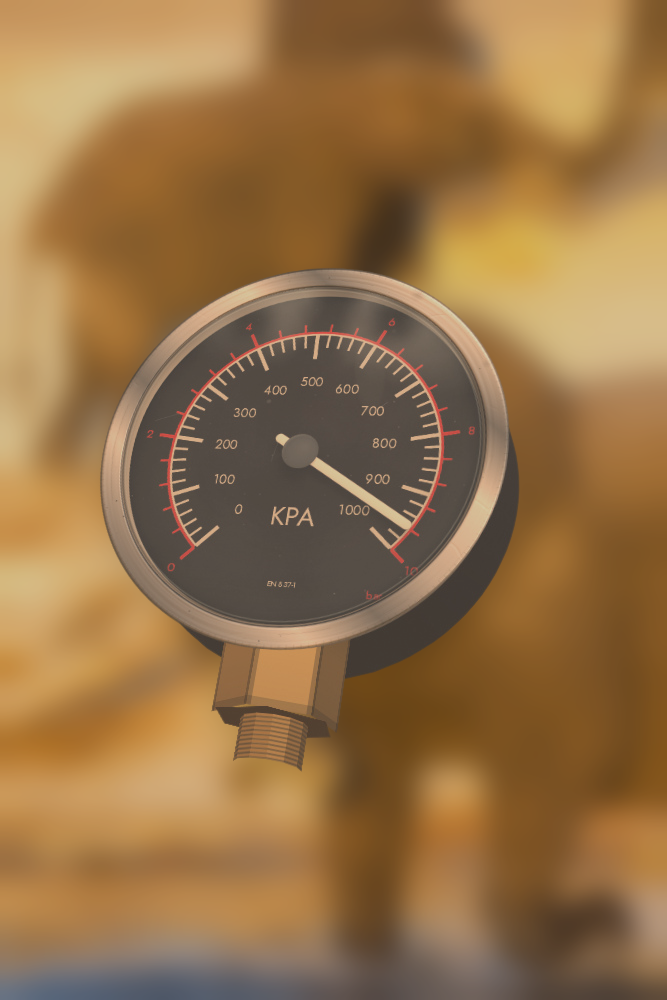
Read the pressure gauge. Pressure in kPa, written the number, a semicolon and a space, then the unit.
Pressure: 960; kPa
